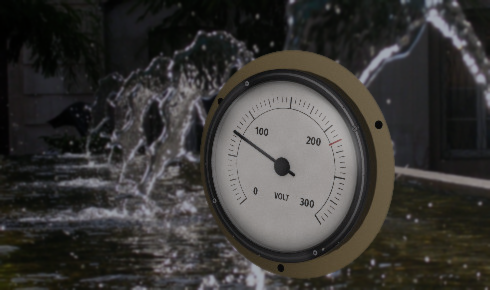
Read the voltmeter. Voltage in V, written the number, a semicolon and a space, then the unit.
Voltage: 75; V
